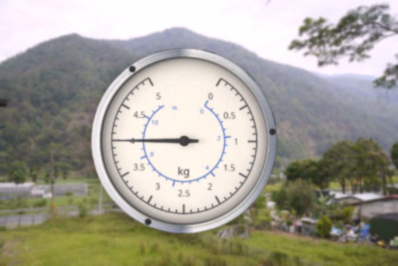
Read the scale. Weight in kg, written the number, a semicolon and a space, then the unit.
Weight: 4; kg
